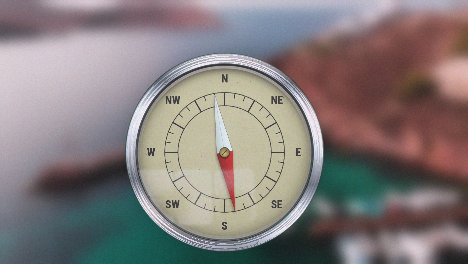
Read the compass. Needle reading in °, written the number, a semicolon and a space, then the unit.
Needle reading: 170; °
